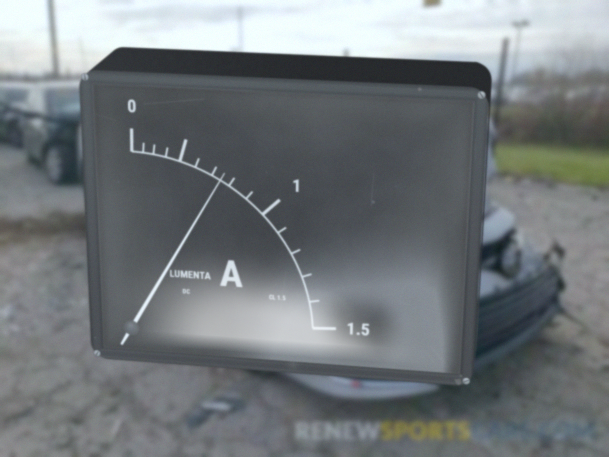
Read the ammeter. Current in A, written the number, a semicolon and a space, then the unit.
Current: 0.75; A
